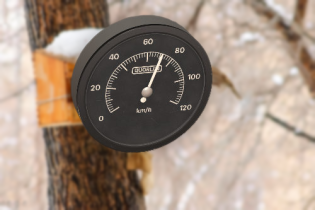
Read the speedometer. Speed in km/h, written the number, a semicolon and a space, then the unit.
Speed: 70; km/h
